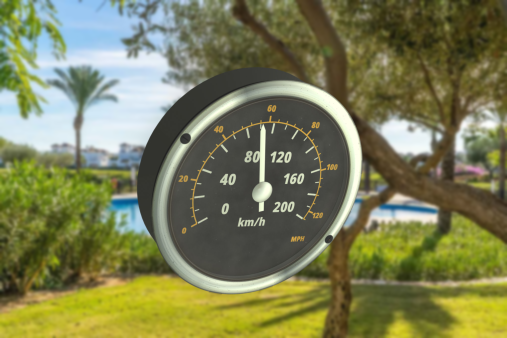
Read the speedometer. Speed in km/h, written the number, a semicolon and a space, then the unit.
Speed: 90; km/h
